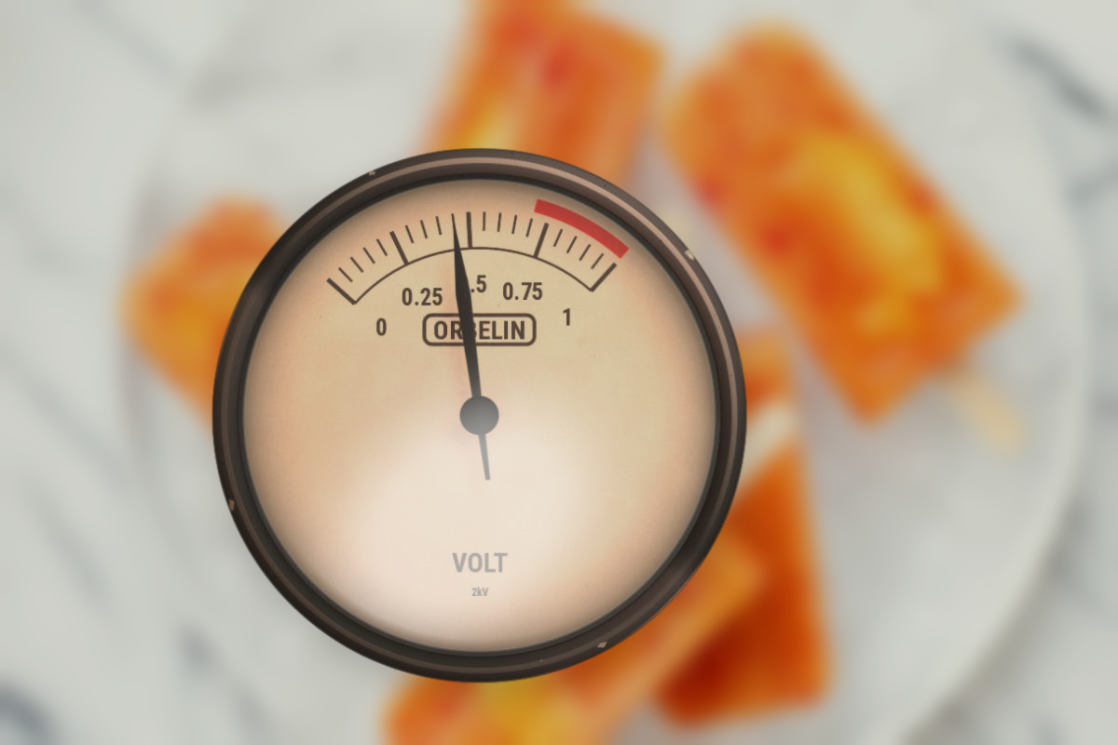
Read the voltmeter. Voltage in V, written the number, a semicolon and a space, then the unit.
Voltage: 0.45; V
